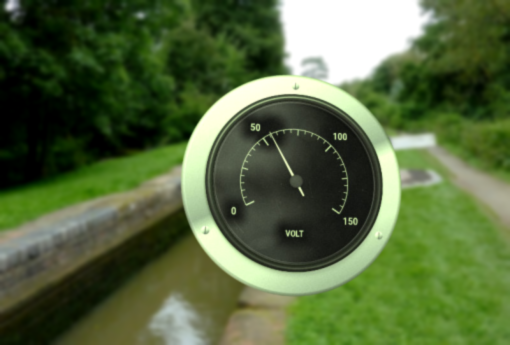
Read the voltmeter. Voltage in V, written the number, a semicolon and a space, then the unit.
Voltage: 55; V
